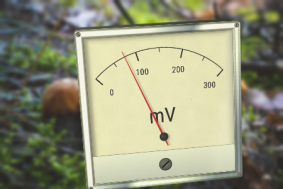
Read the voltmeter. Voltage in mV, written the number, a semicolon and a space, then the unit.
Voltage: 75; mV
